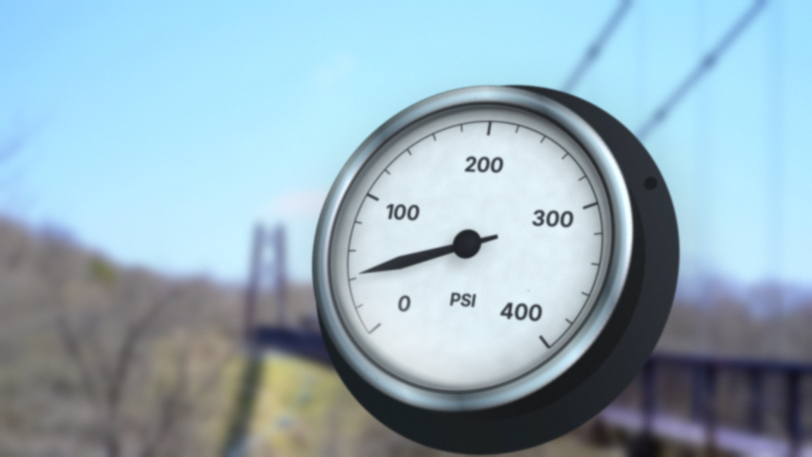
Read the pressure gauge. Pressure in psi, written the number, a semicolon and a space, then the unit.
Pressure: 40; psi
